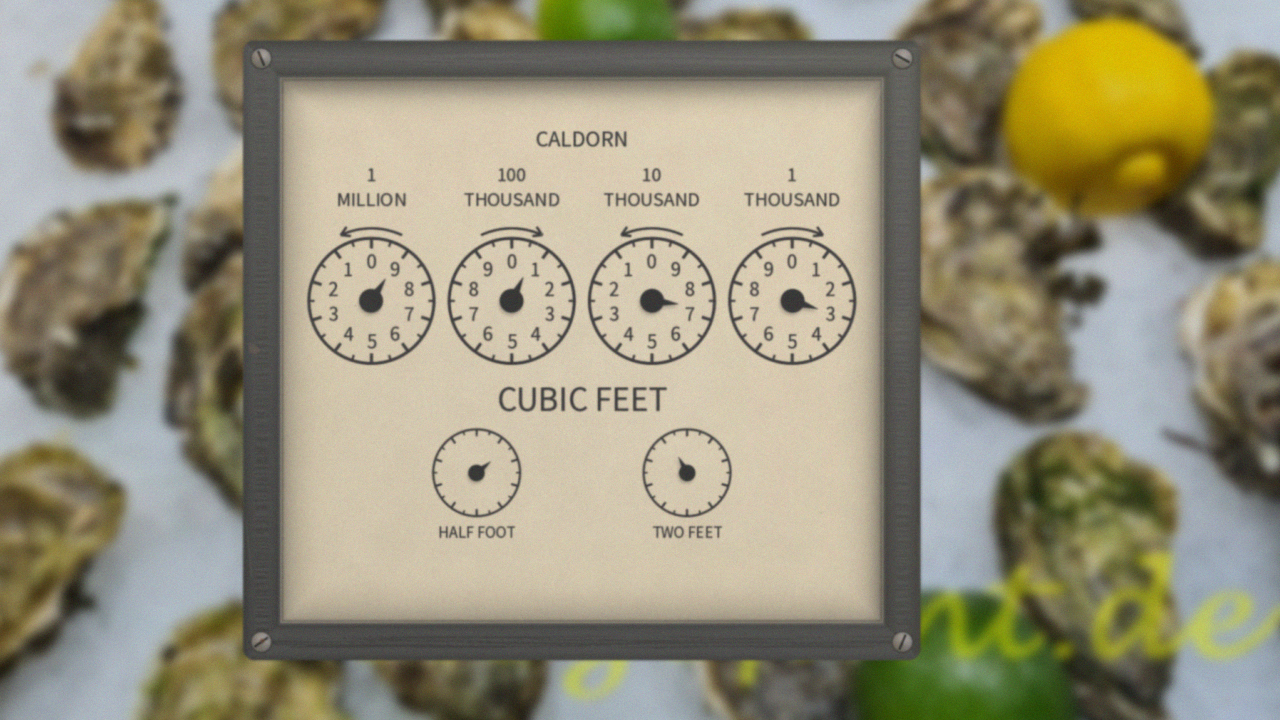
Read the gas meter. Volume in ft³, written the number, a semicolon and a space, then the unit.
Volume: 907300; ft³
